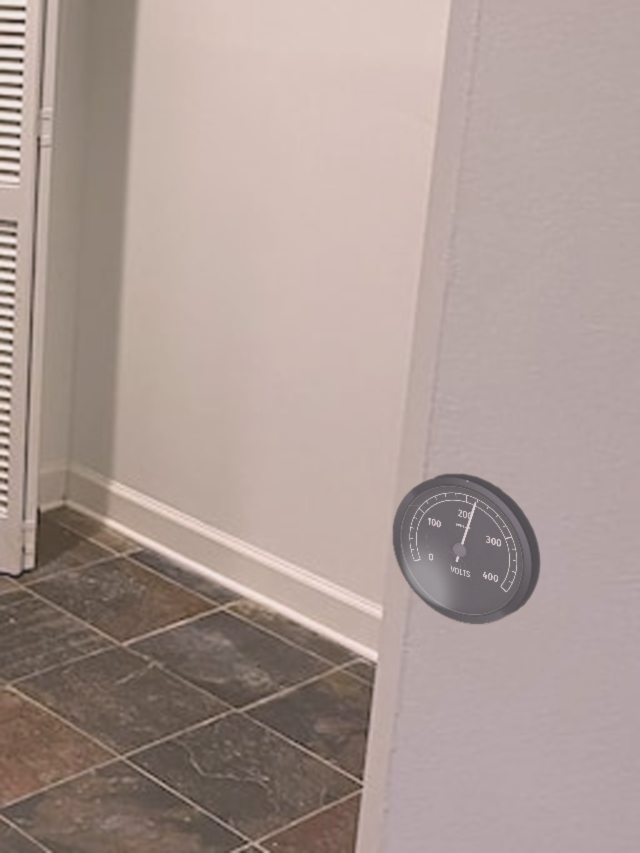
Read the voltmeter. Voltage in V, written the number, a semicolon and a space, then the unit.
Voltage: 220; V
